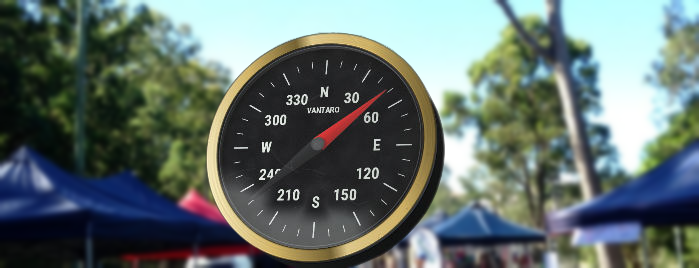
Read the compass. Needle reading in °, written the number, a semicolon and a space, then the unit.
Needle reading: 50; °
